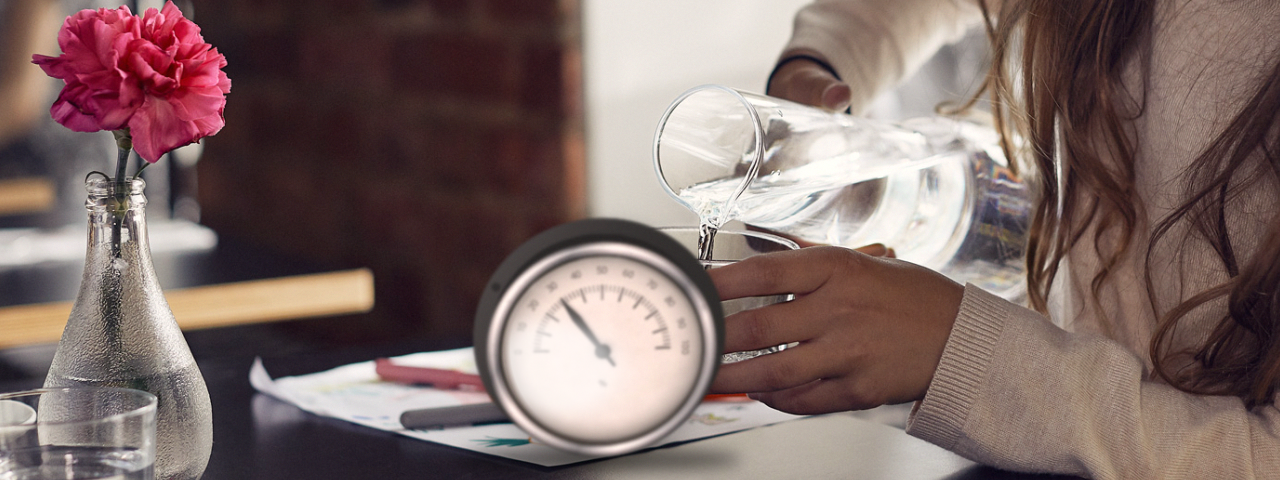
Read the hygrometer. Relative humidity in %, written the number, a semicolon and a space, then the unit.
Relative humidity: 30; %
